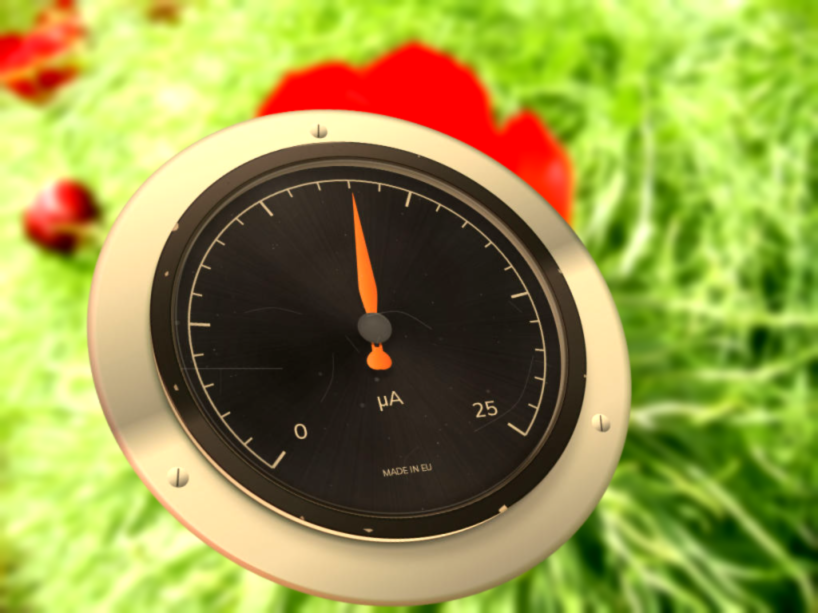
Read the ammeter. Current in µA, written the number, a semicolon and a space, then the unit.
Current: 13; µA
